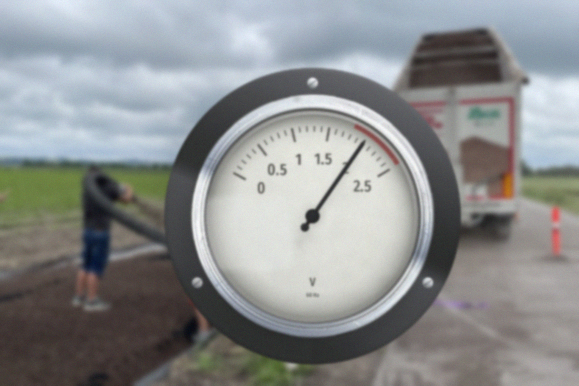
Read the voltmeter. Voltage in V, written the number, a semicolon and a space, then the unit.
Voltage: 2; V
